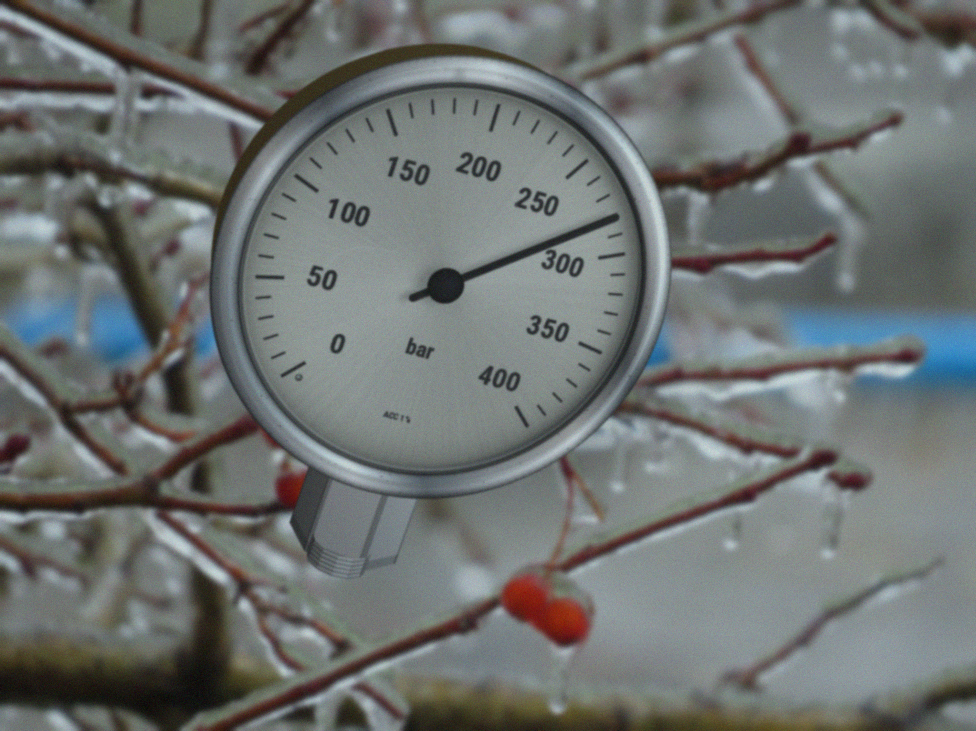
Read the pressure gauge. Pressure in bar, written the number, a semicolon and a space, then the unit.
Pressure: 280; bar
